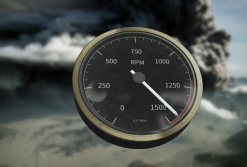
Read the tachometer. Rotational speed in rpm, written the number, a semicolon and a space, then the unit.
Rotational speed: 1450; rpm
